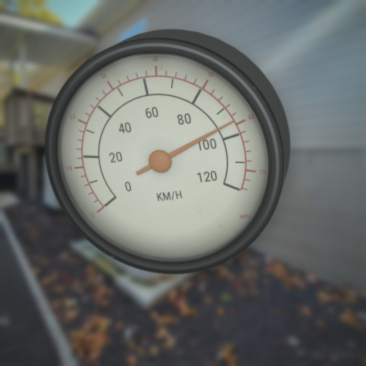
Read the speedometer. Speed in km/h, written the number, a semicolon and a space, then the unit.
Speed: 95; km/h
